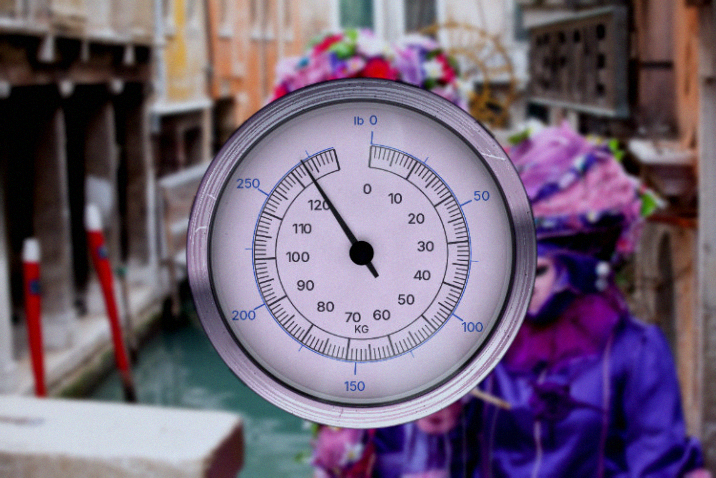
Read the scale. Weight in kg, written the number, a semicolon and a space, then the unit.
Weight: 123; kg
